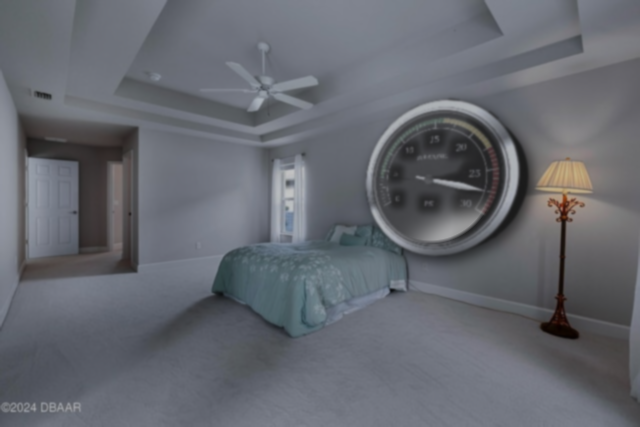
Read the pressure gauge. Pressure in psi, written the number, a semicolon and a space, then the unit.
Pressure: 27.5; psi
